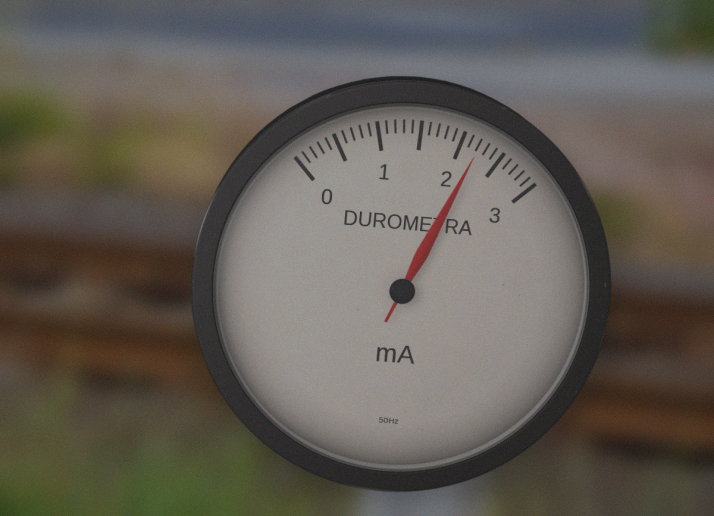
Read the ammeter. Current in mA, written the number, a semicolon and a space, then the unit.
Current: 2.2; mA
